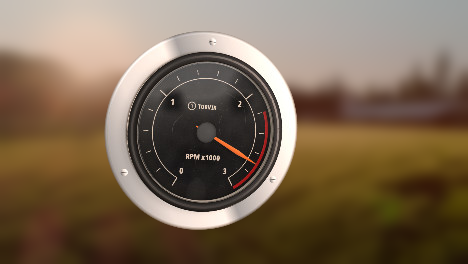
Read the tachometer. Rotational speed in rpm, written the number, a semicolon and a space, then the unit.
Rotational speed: 2700; rpm
